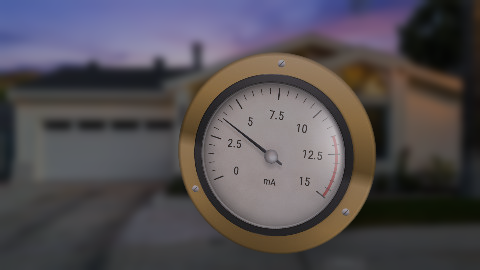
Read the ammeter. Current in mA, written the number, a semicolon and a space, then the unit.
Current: 3.75; mA
